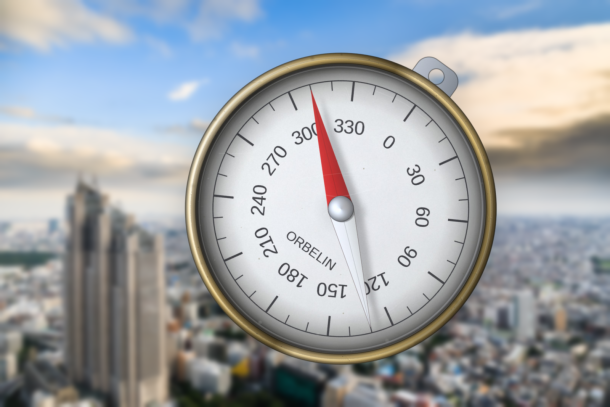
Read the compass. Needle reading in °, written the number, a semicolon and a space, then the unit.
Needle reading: 310; °
